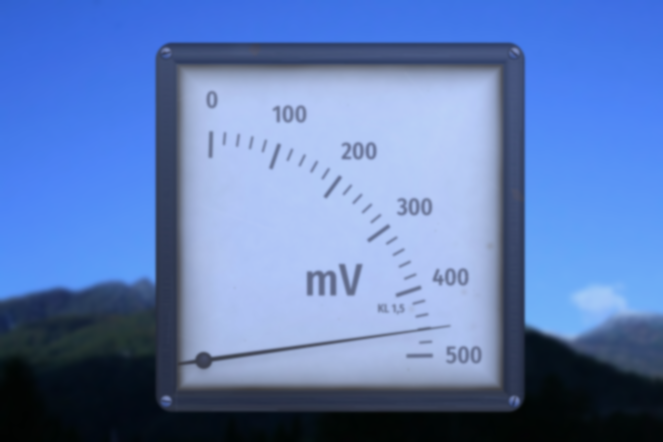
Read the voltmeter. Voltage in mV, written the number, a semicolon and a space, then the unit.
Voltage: 460; mV
